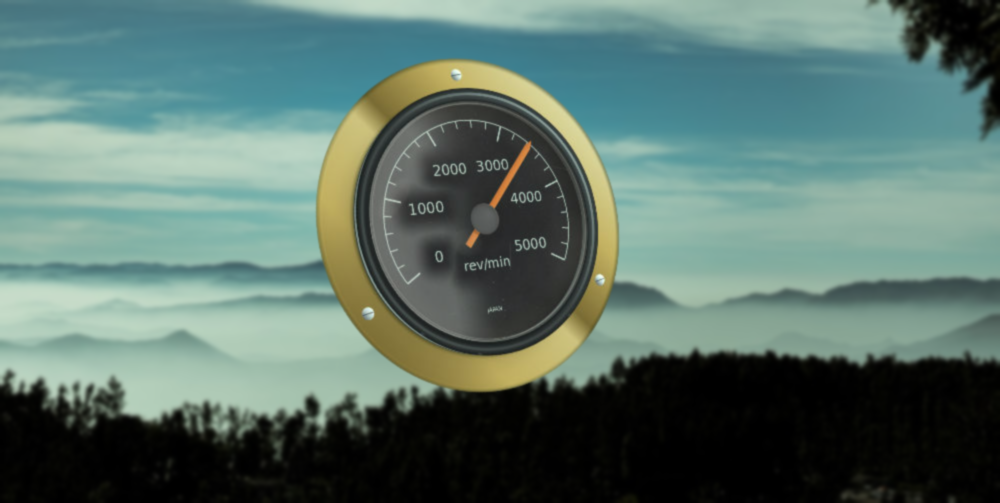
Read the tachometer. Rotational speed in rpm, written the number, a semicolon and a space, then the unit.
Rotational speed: 3400; rpm
